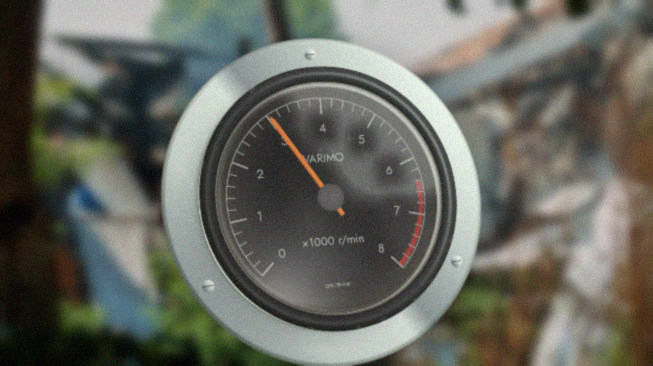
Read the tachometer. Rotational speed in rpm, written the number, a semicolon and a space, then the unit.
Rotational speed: 3000; rpm
